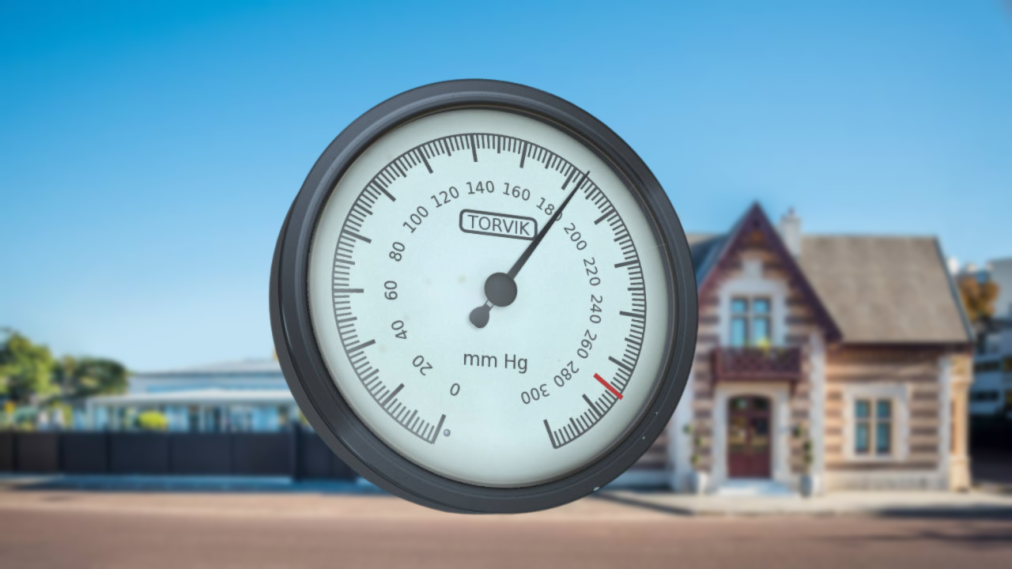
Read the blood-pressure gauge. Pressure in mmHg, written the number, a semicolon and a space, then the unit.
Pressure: 184; mmHg
